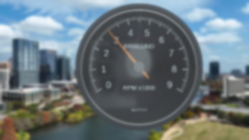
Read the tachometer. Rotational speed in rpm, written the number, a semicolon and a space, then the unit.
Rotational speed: 3000; rpm
